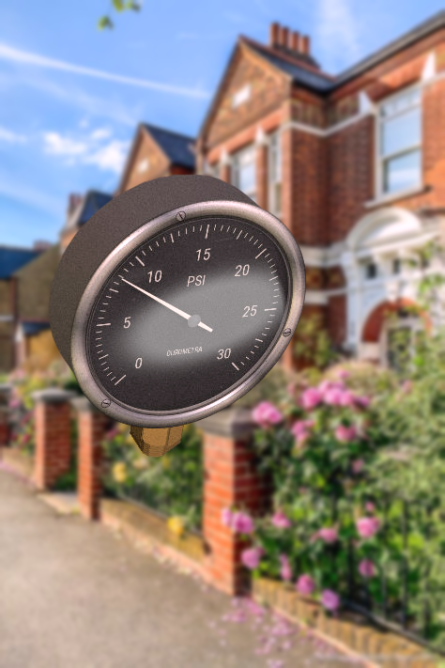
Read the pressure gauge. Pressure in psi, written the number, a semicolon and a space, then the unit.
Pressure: 8.5; psi
